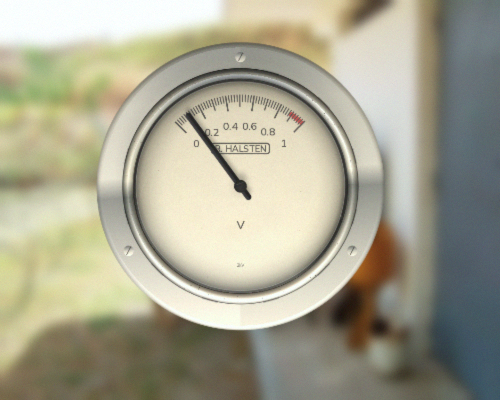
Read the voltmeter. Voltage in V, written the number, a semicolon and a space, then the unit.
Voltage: 0.1; V
